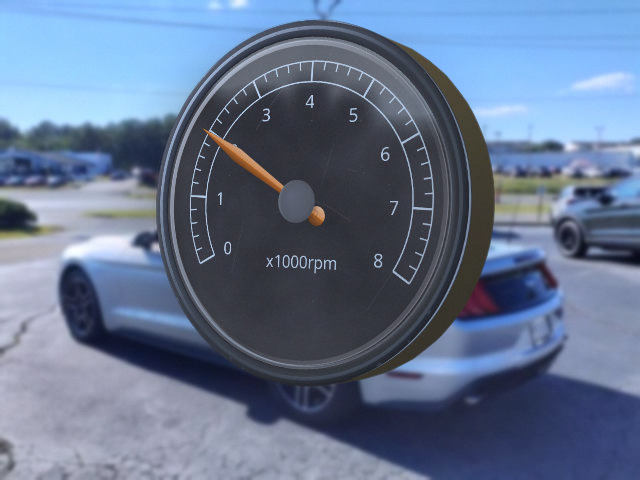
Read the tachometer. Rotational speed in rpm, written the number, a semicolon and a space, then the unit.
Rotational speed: 2000; rpm
